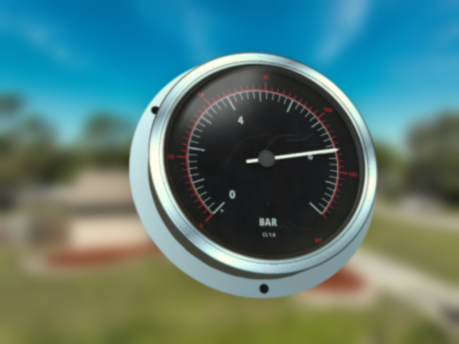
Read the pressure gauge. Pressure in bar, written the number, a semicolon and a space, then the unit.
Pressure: 8; bar
